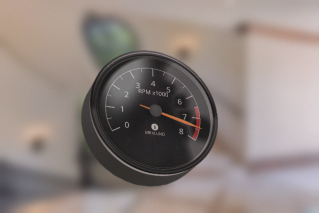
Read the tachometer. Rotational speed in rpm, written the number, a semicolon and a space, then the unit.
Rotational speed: 7500; rpm
